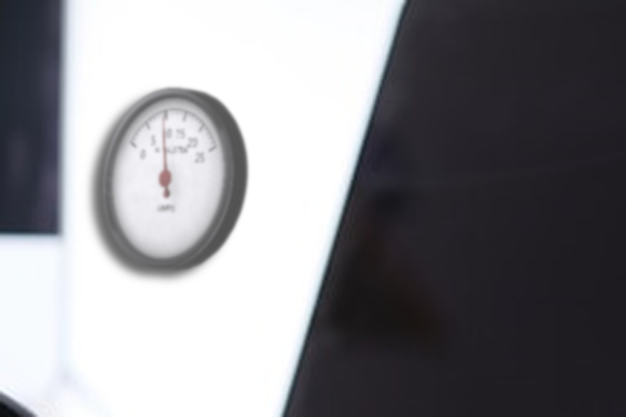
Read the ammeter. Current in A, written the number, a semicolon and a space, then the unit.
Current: 10; A
